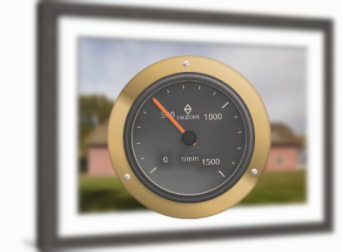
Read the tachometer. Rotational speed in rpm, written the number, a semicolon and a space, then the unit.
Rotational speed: 500; rpm
